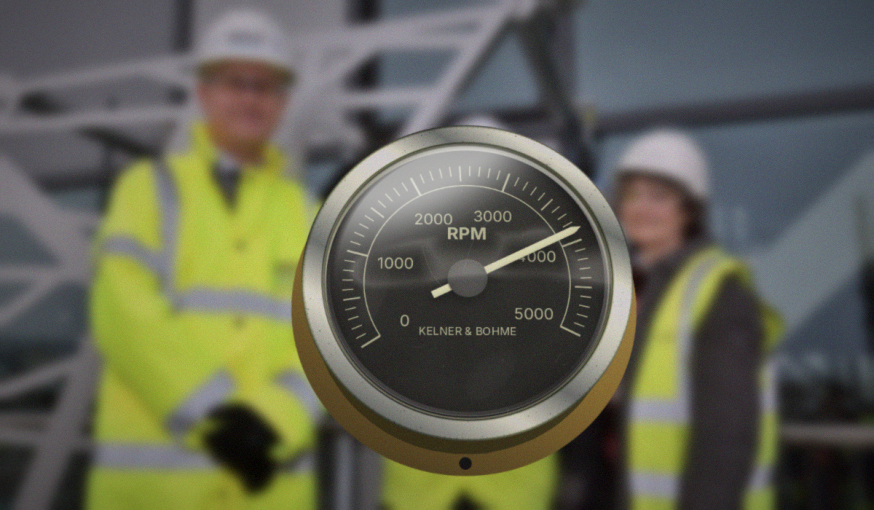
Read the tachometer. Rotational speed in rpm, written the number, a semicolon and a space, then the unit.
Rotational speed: 3900; rpm
